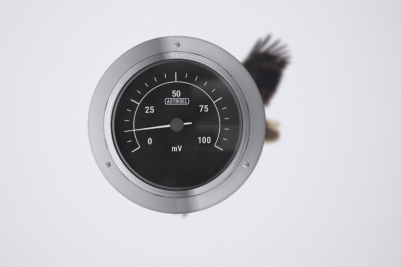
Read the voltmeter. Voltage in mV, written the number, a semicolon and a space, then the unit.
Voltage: 10; mV
